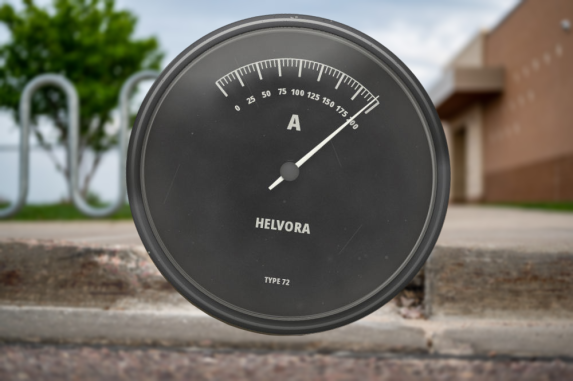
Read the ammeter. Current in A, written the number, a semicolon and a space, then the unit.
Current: 195; A
